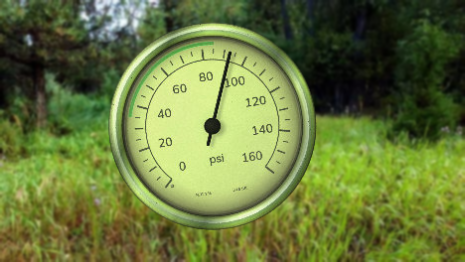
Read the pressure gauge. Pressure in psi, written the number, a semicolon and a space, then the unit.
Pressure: 92.5; psi
